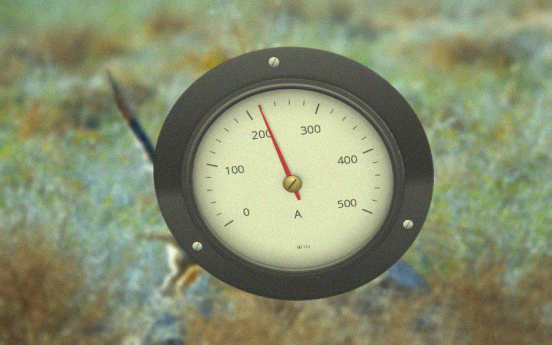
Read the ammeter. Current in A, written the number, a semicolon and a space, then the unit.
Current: 220; A
